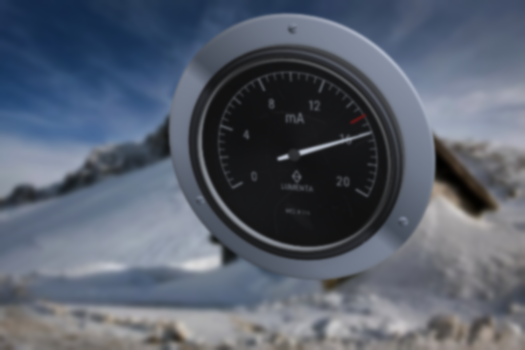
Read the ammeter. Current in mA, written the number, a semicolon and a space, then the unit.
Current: 16; mA
